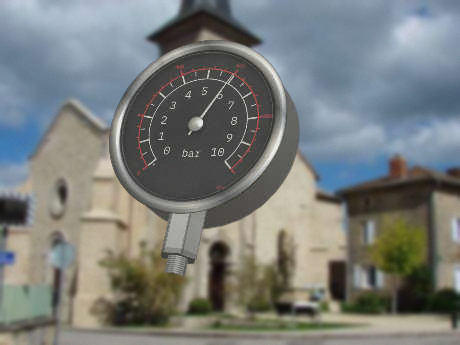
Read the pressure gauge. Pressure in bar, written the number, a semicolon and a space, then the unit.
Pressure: 6; bar
